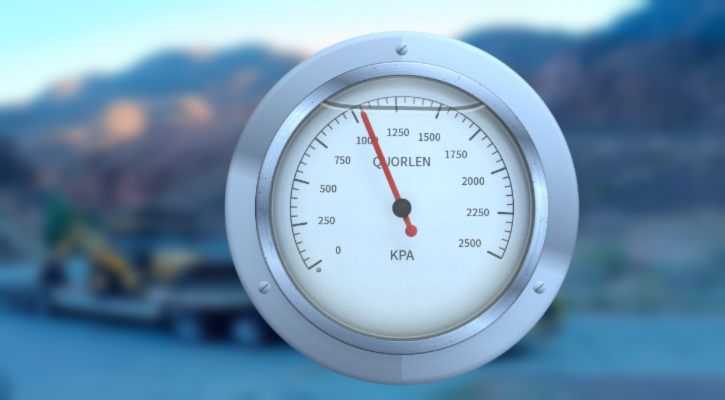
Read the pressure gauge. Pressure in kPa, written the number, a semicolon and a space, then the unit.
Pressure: 1050; kPa
